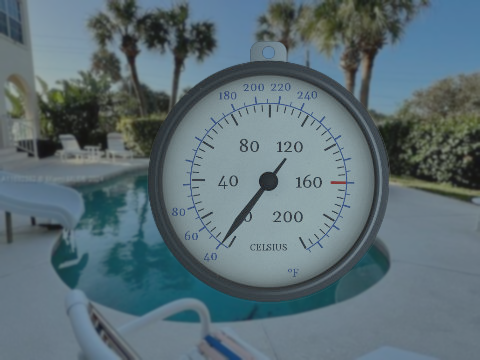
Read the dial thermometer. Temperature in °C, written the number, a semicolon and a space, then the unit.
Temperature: 4; °C
